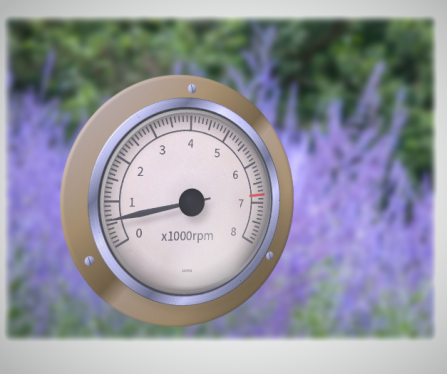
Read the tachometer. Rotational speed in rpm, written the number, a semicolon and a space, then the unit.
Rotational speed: 600; rpm
